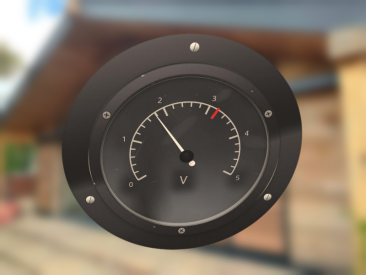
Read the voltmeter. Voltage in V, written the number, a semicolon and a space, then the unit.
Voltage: 1.8; V
